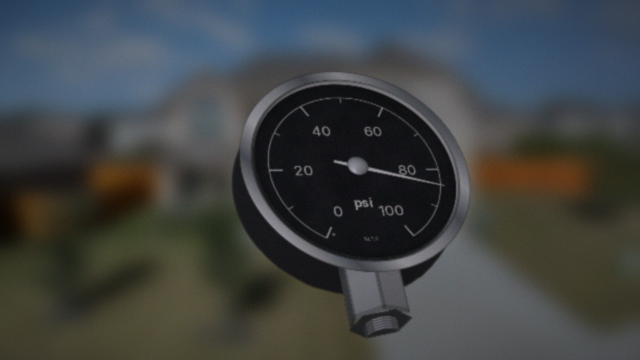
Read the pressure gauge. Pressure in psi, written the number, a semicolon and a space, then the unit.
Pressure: 85; psi
